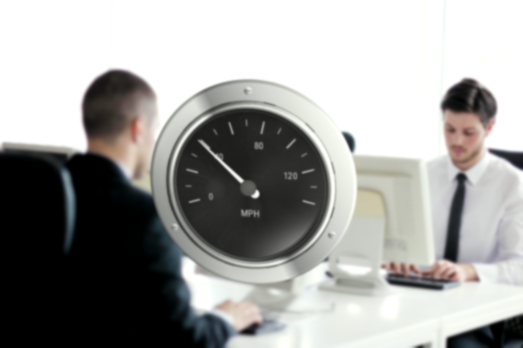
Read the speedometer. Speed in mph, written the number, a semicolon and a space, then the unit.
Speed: 40; mph
